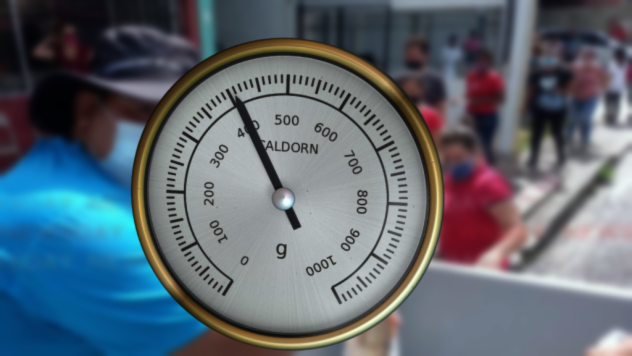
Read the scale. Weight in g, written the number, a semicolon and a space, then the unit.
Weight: 410; g
